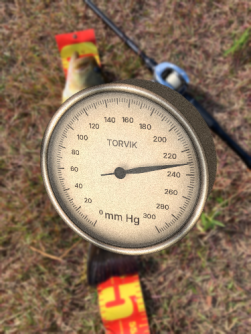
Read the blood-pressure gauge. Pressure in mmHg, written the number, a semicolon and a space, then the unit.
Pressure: 230; mmHg
